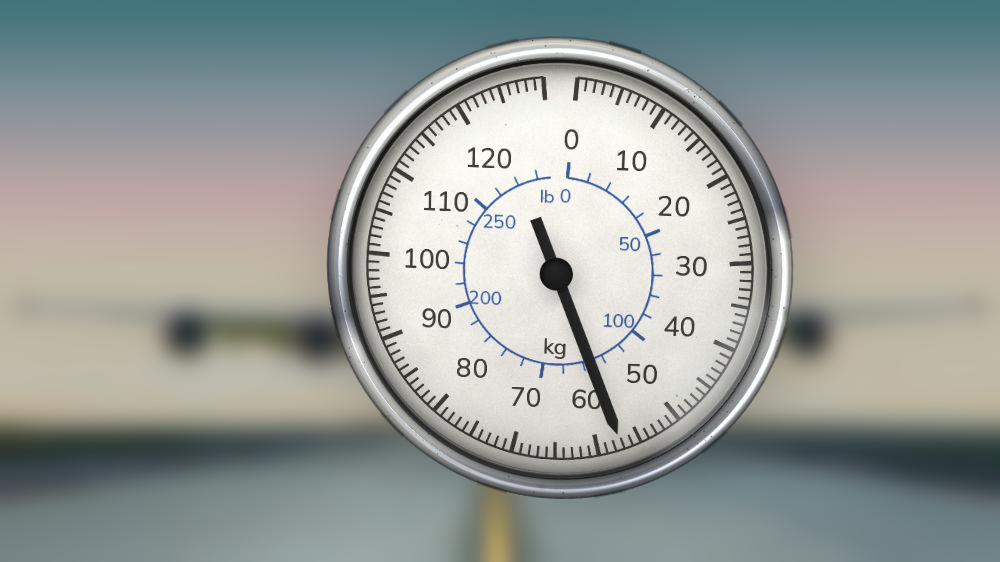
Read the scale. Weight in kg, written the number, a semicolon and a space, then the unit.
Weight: 57; kg
